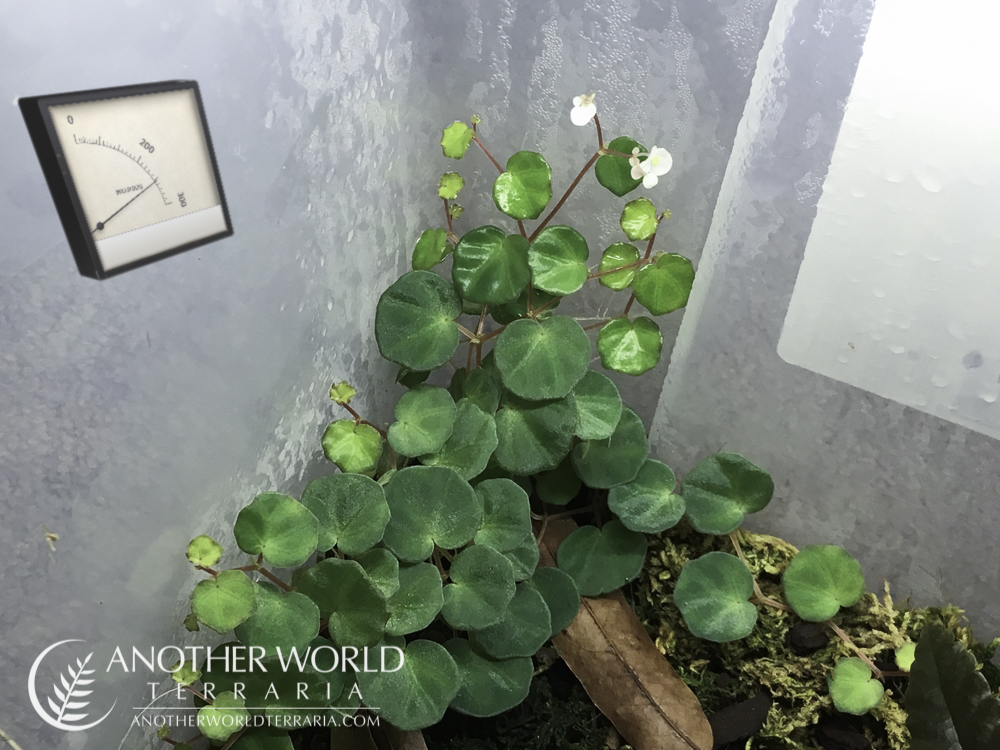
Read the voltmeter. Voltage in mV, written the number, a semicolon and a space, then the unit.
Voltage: 250; mV
